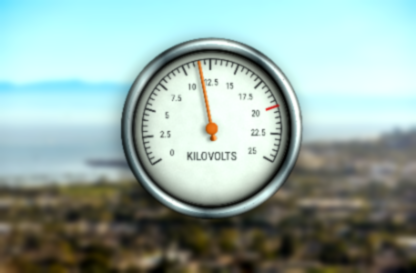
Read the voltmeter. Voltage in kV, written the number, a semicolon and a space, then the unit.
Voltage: 11.5; kV
